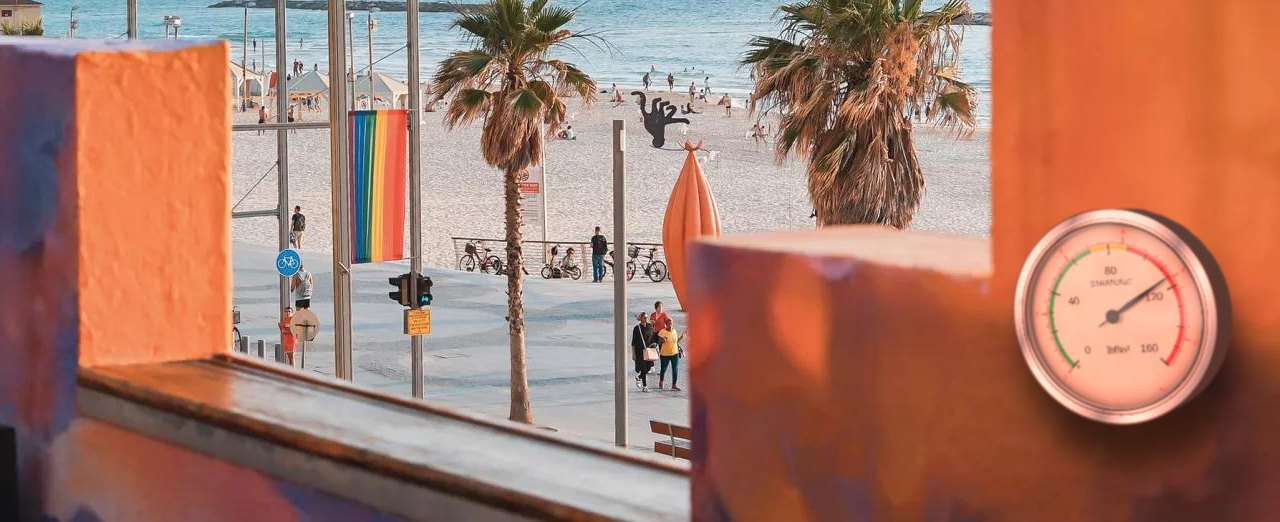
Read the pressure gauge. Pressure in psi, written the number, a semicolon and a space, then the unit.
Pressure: 115; psi
